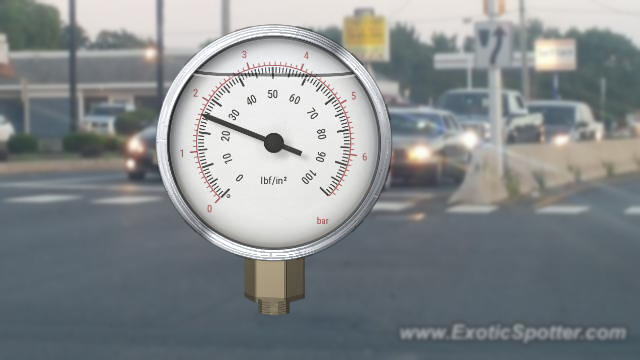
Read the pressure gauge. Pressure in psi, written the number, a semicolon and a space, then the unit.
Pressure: 25; psi
